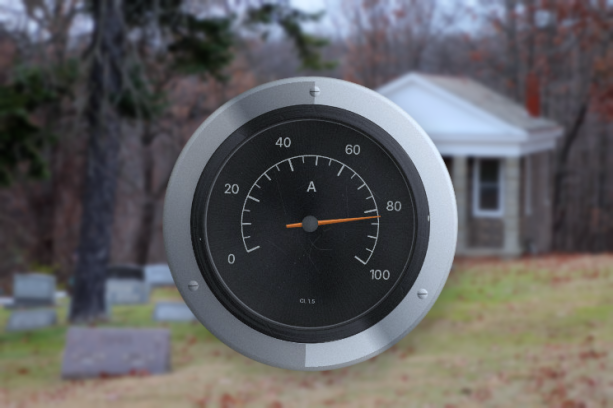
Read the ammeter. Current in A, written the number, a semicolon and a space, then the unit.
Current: 82.5; A
